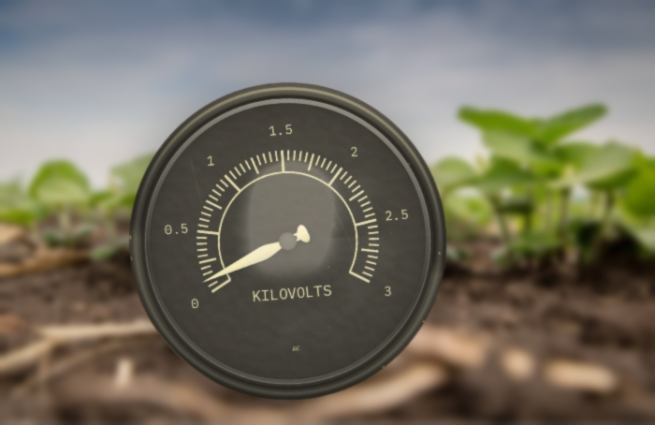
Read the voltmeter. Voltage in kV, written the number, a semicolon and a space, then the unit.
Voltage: 0.1; kV
